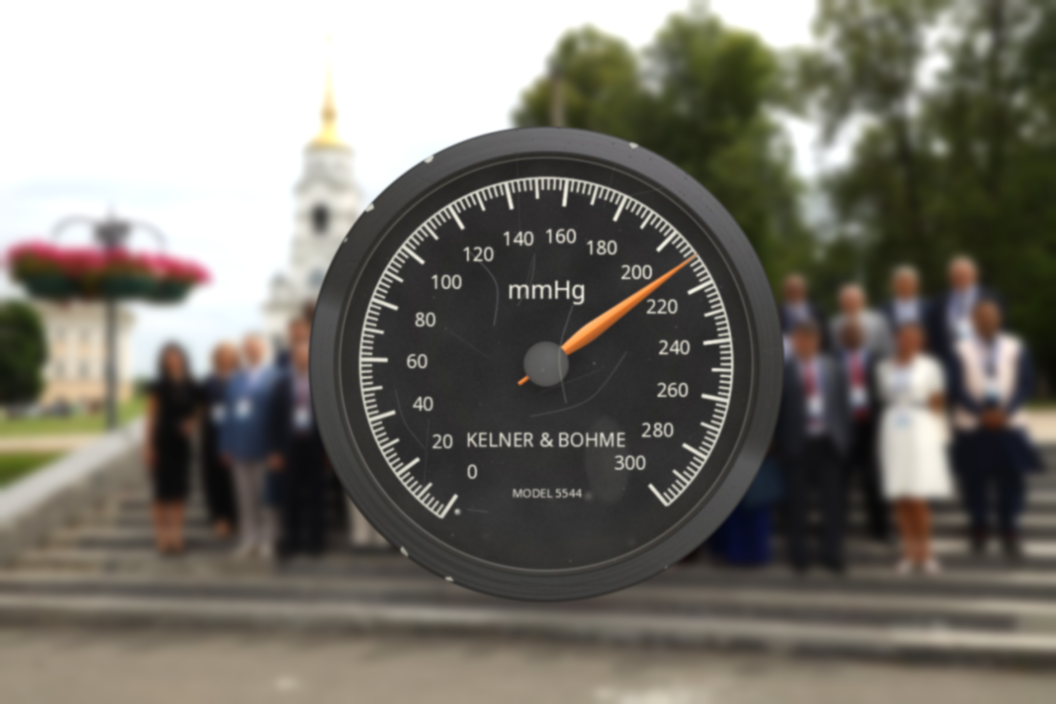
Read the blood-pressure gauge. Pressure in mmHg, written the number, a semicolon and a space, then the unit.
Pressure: 210; mmHg
